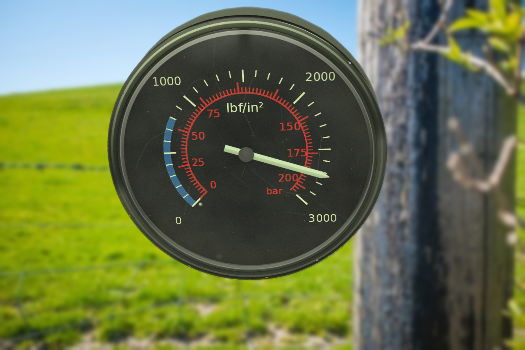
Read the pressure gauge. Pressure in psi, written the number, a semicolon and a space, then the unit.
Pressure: 2700; psi
